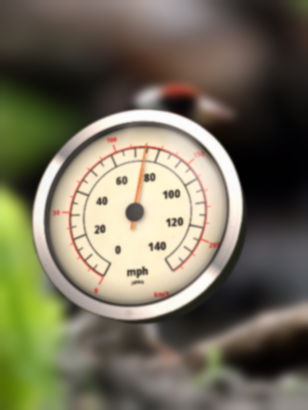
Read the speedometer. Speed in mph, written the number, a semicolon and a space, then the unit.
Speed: 75; mph
